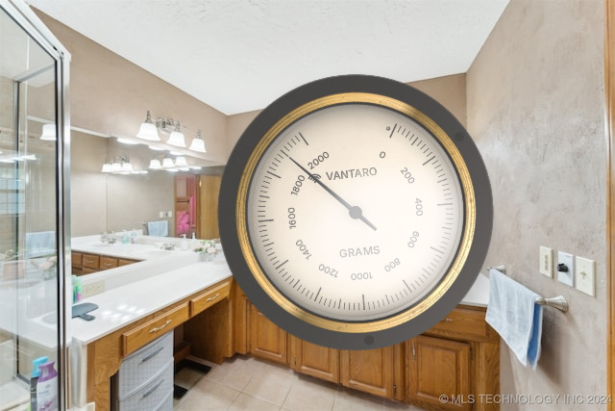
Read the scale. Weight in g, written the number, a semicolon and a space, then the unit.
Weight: 1900; g
